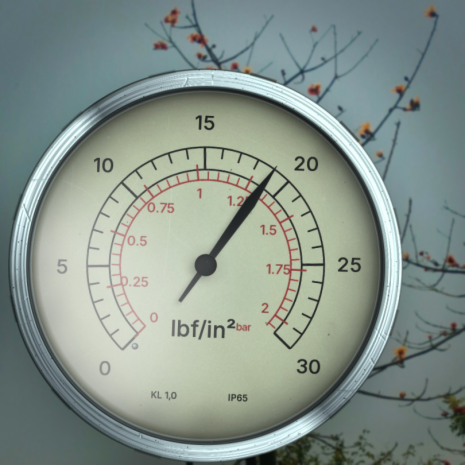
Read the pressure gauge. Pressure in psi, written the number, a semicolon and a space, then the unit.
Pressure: 19; psi
